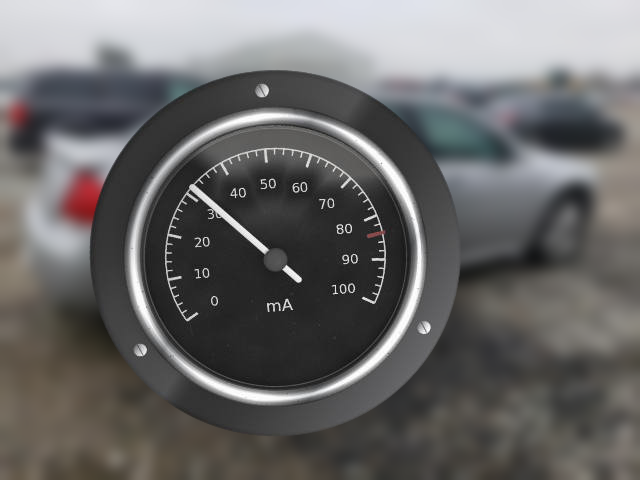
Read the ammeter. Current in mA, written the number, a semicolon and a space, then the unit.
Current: 32; mA
